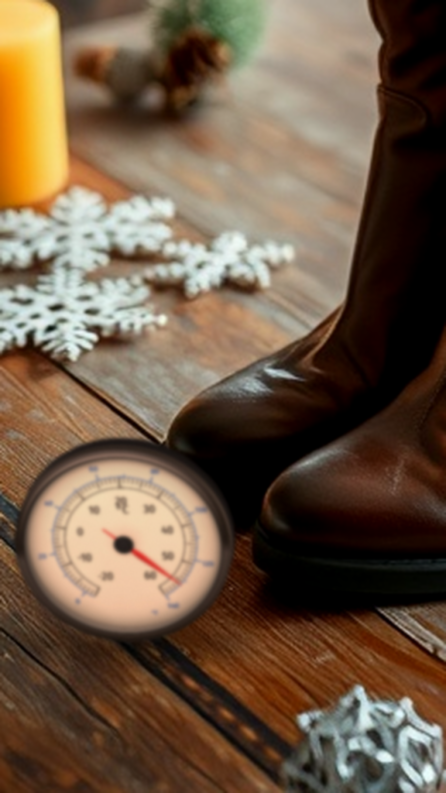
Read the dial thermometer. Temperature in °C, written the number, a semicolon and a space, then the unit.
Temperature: 55; °C
